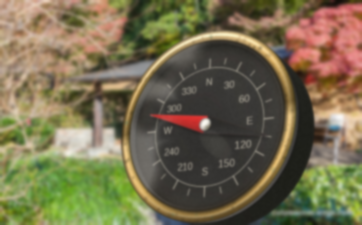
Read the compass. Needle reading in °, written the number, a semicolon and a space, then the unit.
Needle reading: 285; °
